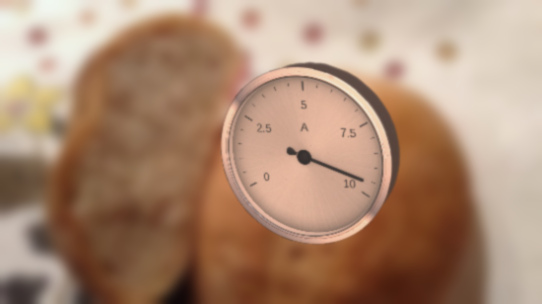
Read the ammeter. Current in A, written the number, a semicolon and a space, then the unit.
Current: 9.5; A
